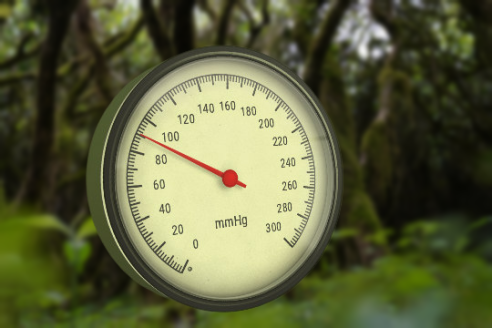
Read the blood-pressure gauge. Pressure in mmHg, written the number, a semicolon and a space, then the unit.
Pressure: 90; mmHg
